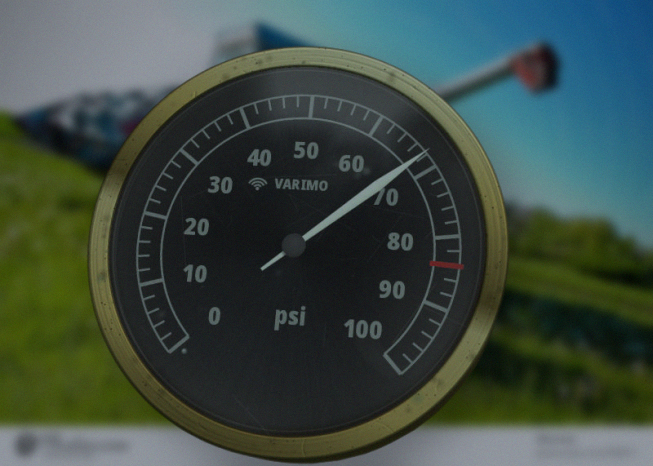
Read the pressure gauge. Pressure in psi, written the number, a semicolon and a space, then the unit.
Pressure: 68; psi
